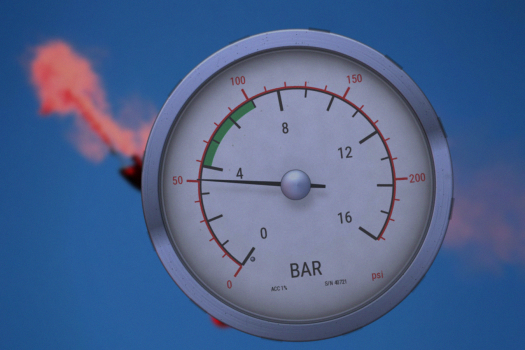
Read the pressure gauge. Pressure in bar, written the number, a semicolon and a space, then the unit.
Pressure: 3.5; bar
